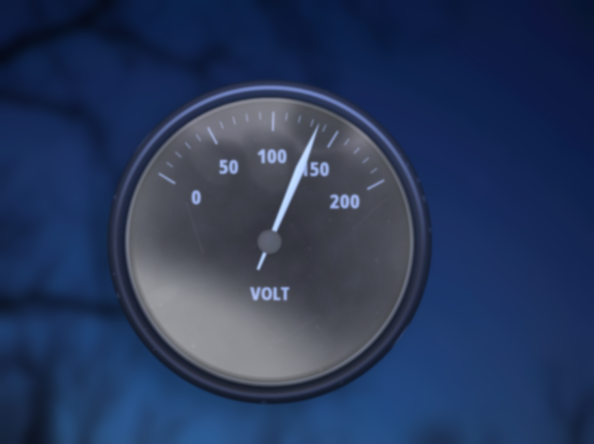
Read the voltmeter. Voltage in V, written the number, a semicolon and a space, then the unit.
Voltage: 135; V
